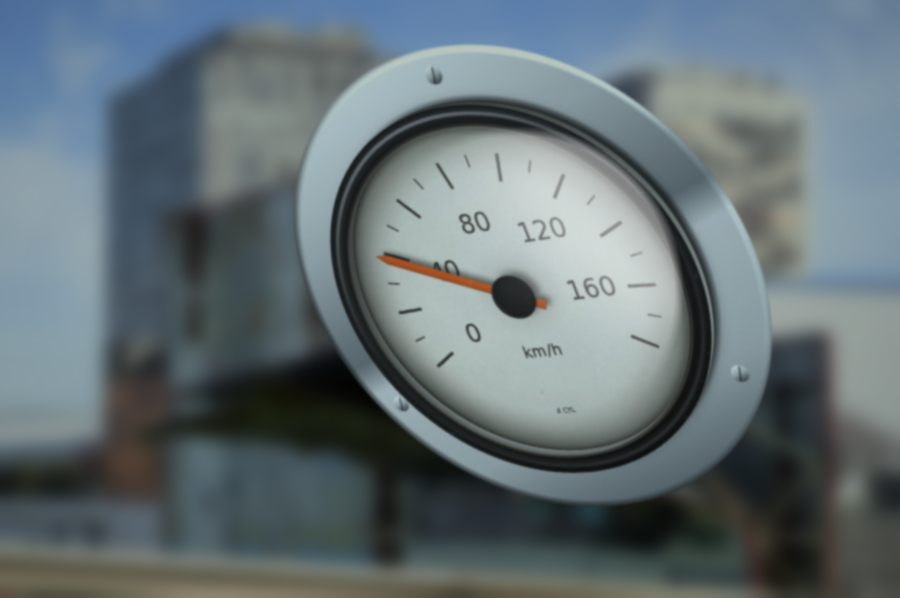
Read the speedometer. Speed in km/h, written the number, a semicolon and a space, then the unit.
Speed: 40; km/h
